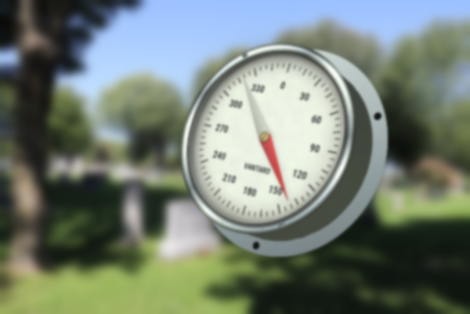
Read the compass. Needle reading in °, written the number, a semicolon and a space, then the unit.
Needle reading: 140; °
